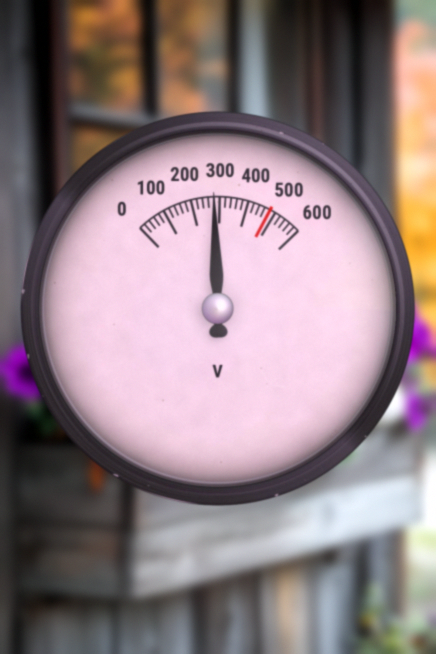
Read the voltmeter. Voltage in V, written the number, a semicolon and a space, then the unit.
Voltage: 280; V
